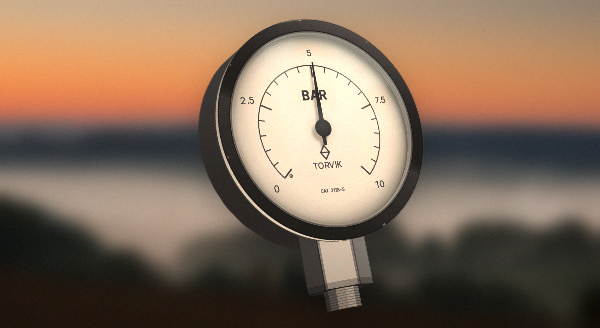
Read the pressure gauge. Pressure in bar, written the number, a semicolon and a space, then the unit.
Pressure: 5; bar
